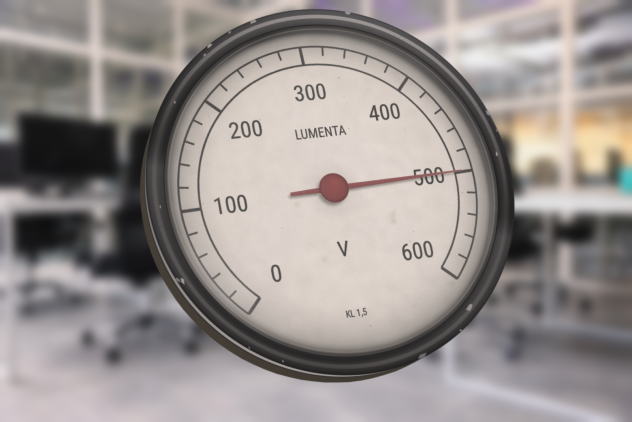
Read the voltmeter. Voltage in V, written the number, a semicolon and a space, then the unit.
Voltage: 500; V
